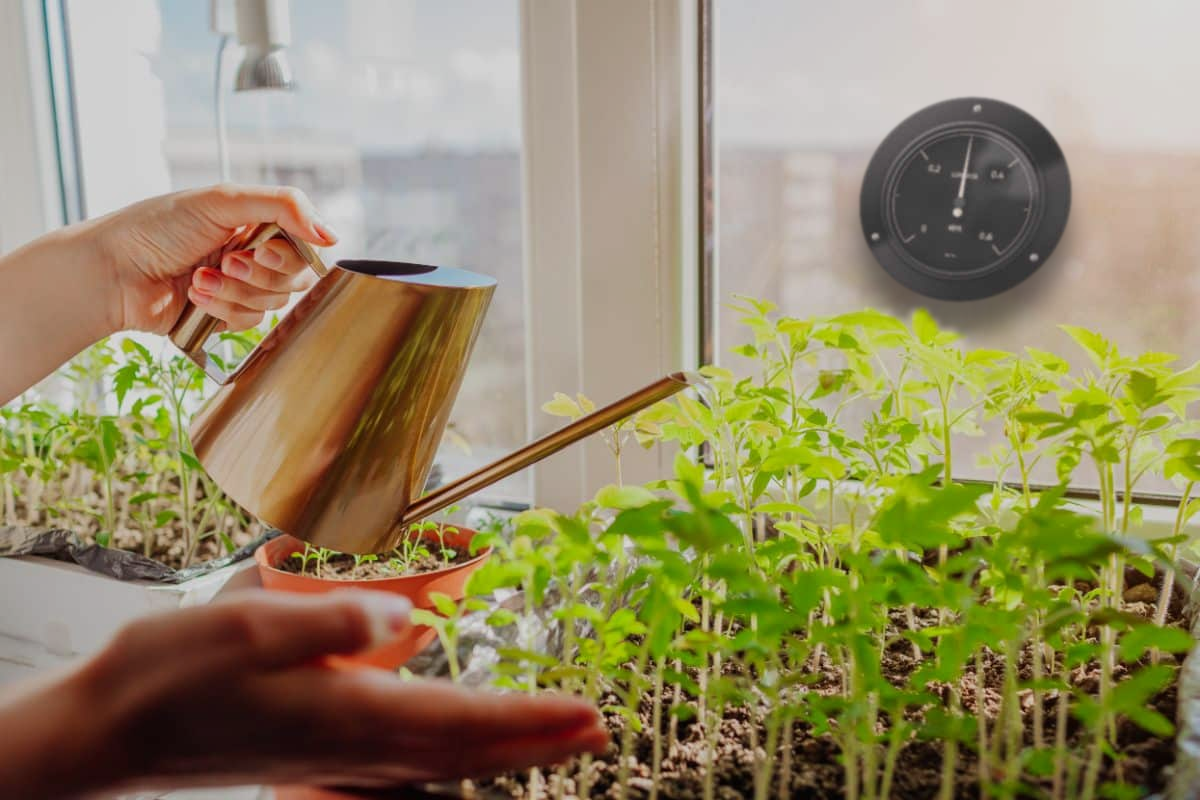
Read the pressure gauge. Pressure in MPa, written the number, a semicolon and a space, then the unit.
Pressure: 0.3; MPa
